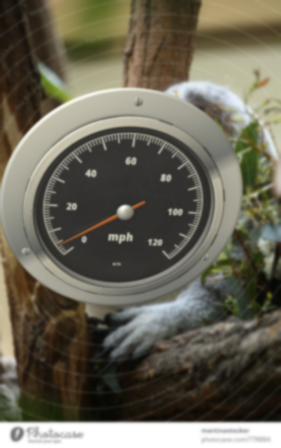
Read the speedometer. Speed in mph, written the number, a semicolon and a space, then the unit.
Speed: 5; mph
